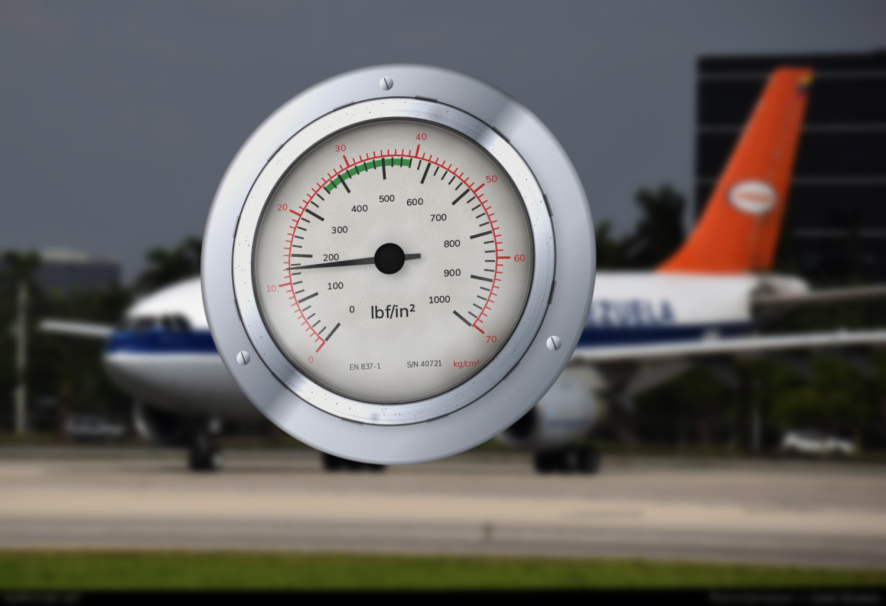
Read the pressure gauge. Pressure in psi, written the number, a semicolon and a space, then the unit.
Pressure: 170; psi
